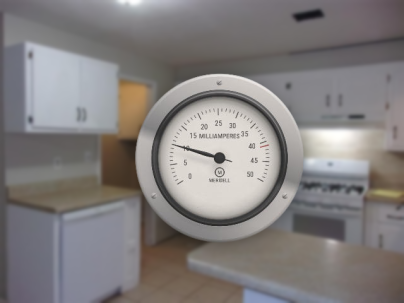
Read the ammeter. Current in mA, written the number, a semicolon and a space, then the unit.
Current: 10; mA
